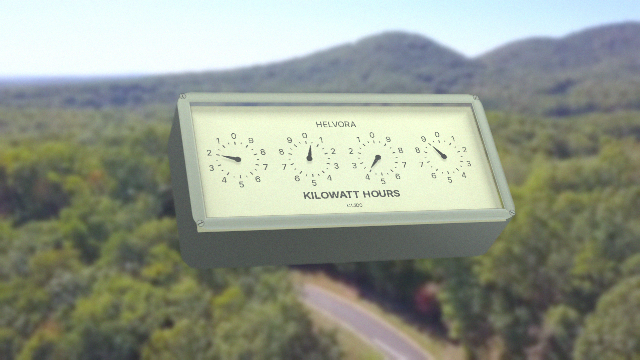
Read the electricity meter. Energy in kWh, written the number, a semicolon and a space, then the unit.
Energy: 2039; kWh
